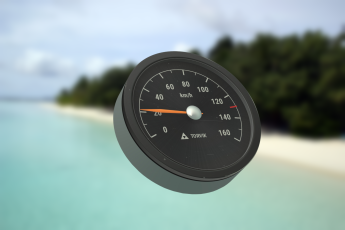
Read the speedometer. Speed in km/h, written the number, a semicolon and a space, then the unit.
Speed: 20; km/h
